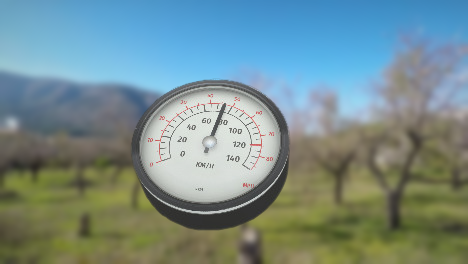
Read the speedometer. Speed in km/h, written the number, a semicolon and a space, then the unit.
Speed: 75; km/h
